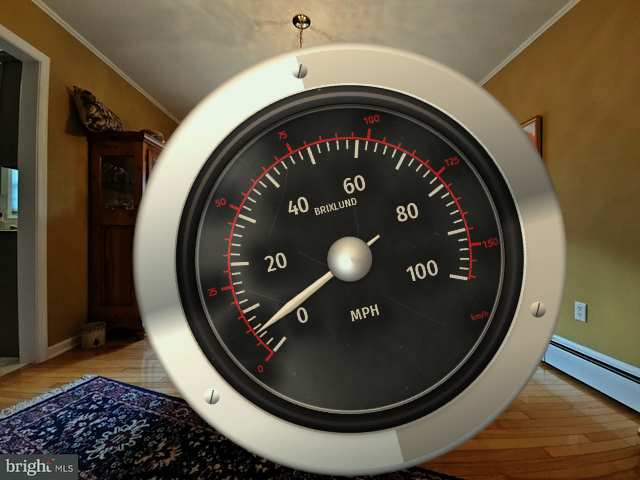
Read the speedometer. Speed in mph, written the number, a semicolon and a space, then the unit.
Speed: 5; mph
